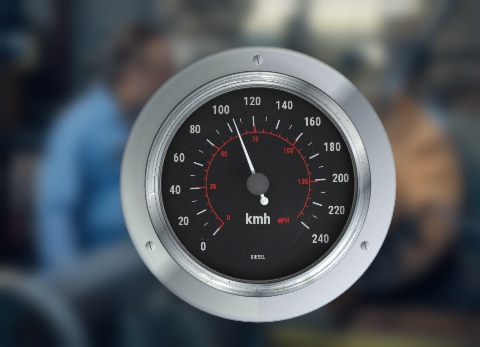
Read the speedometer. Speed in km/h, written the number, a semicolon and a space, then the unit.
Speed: 105; km/h
